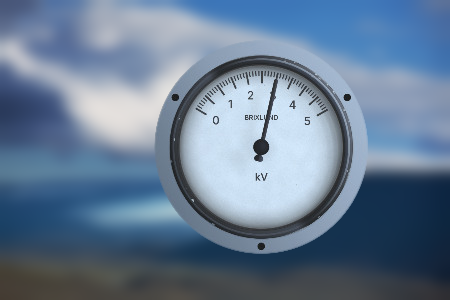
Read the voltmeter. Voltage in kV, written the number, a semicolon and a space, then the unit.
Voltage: 3; kV
